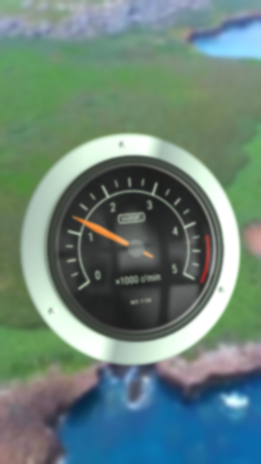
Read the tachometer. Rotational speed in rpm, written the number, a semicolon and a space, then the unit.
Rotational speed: 1250; rpm
